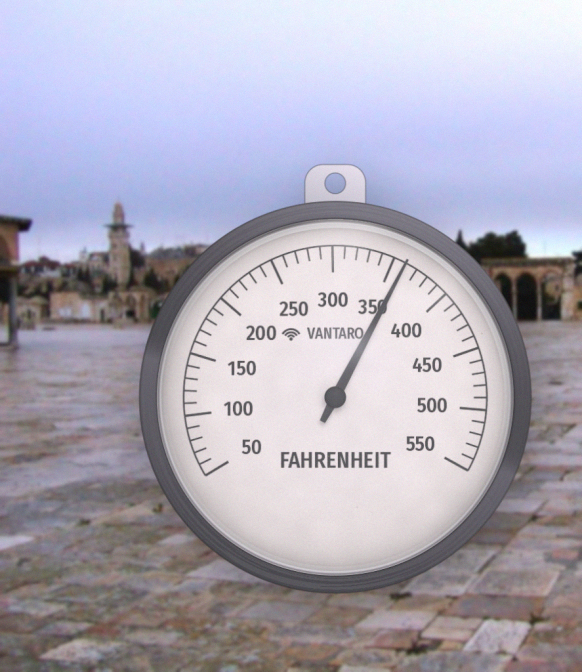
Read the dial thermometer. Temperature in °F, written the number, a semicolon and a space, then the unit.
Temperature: 360; °F
